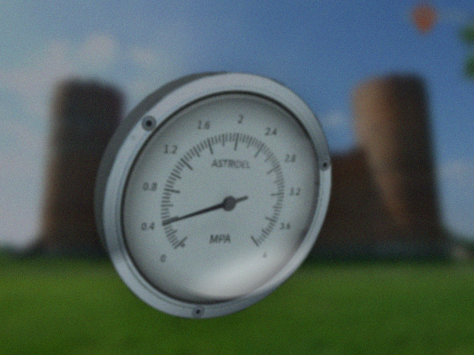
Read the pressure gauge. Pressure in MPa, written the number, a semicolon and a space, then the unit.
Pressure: 0.4; MPa
